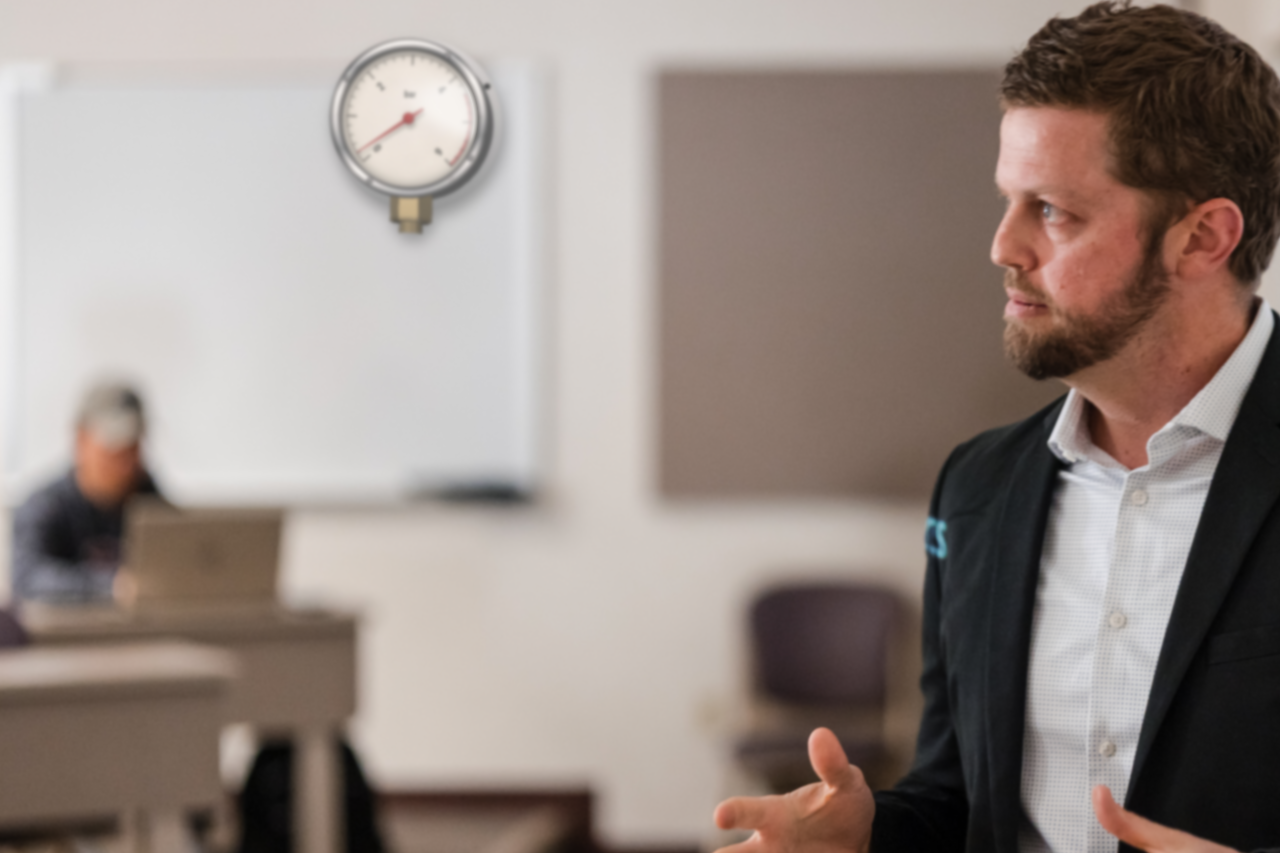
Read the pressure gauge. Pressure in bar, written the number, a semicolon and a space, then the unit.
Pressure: 0.2; bar
